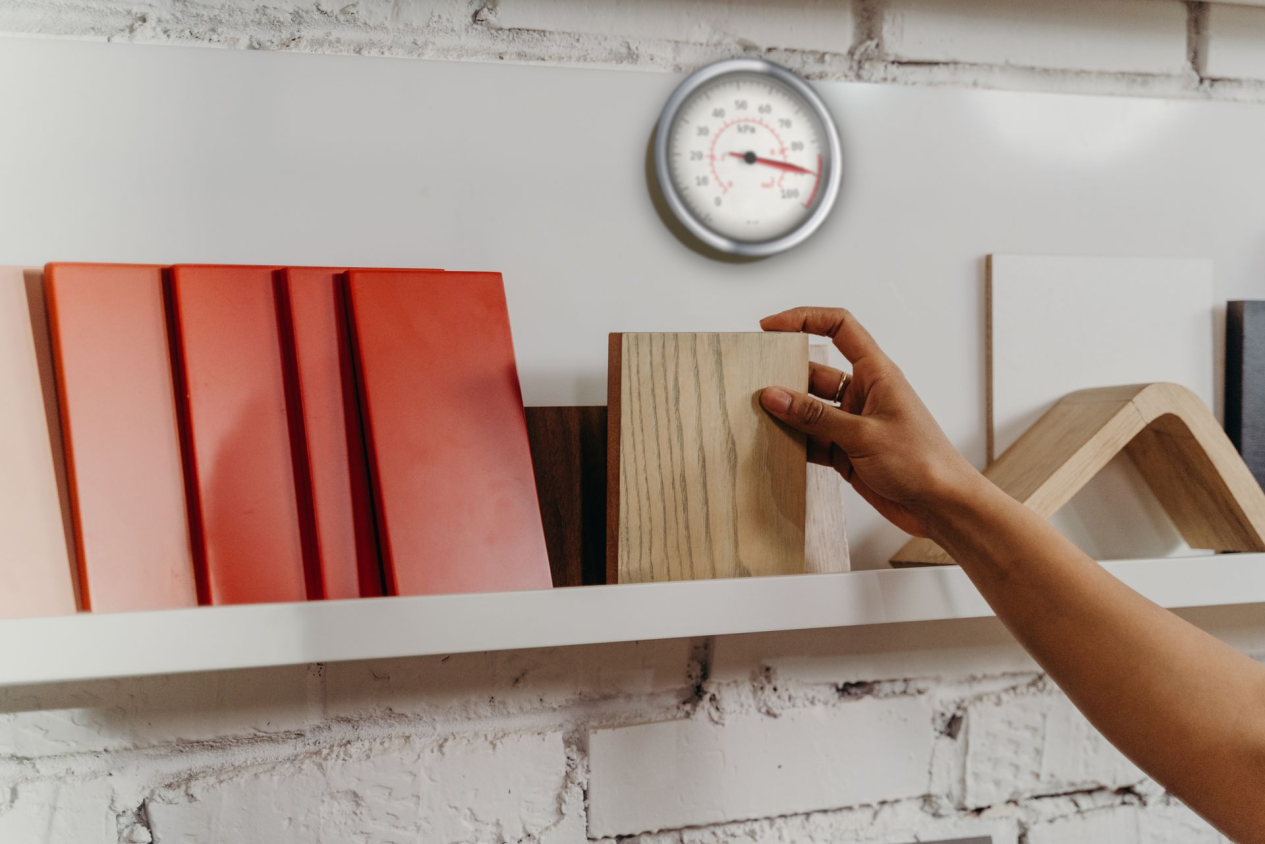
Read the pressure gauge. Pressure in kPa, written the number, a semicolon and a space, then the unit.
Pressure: 90; kPa
